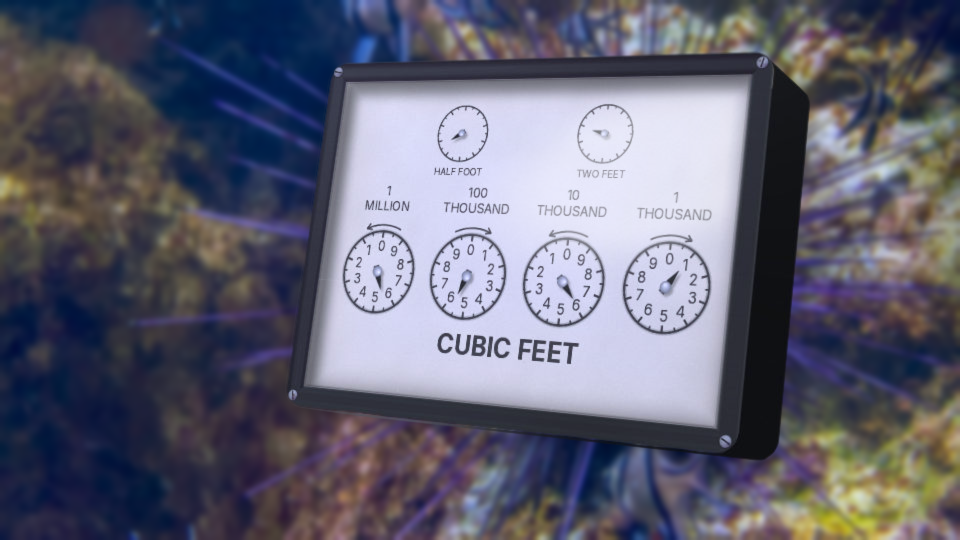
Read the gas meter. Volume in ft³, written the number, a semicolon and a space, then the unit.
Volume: 556100; ft³
